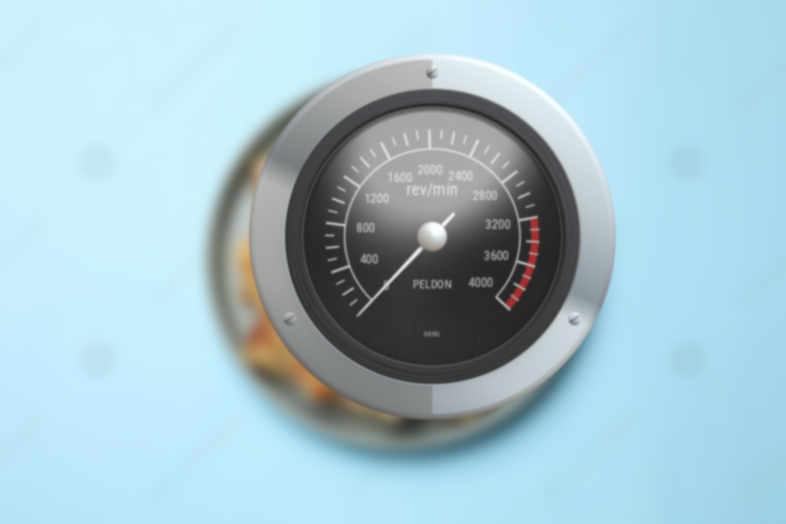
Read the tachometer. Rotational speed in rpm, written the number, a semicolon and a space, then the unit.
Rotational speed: 0; rpm
